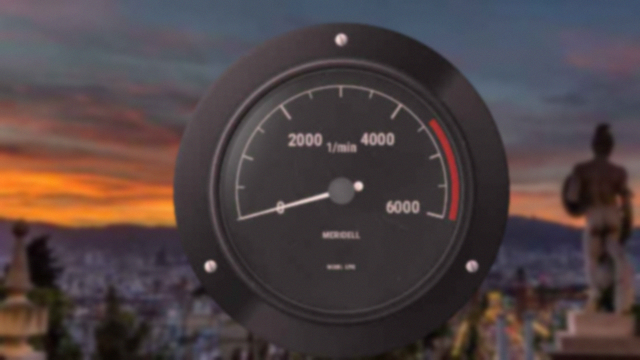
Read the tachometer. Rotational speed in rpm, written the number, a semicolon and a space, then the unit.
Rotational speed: 0; rpm
